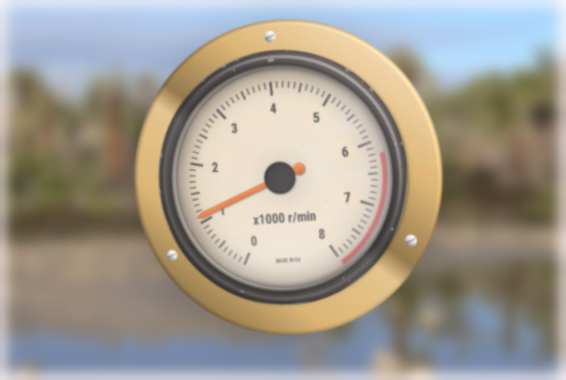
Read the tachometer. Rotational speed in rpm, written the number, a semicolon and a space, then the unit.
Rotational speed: 1100; rpm
